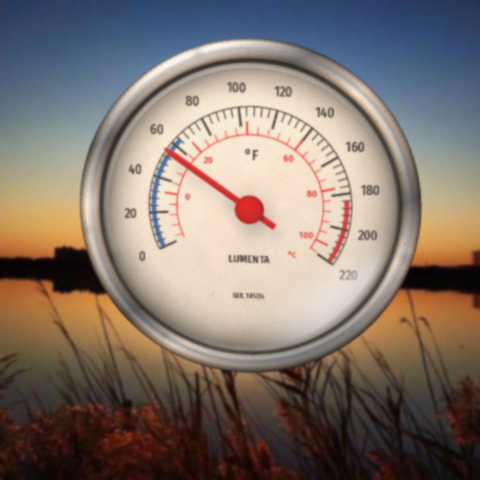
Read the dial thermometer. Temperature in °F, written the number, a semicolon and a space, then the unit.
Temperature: 56; °F
